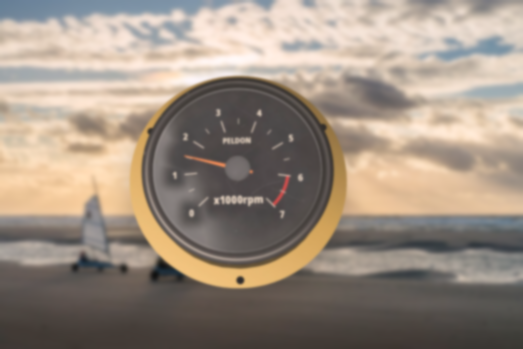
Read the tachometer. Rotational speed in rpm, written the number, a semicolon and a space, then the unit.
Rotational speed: 1500; rpm
